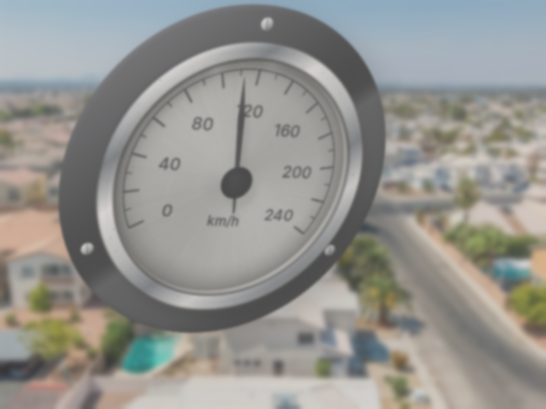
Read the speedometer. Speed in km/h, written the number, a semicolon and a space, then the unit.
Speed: 110; km/h
